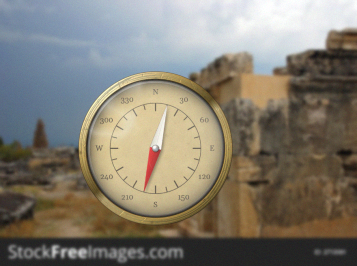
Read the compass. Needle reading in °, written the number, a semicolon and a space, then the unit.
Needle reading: 195; °
